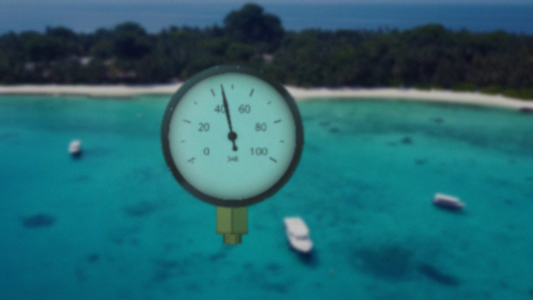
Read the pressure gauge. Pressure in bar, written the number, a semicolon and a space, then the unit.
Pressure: 45; bar
